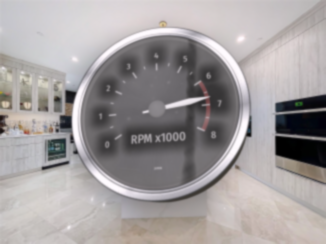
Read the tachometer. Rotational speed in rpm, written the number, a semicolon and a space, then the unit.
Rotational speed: 6750; rpm
